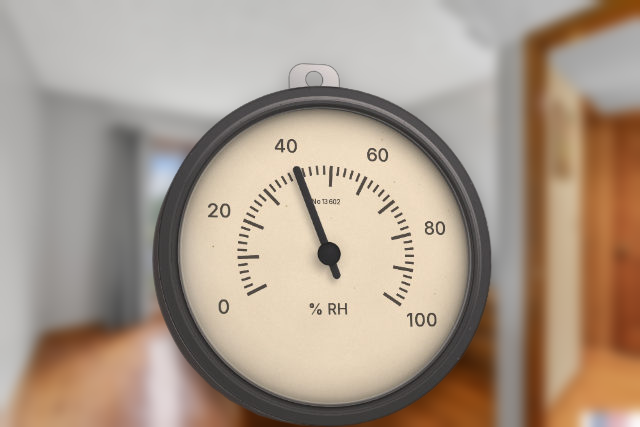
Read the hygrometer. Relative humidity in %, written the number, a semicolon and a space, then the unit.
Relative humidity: 40; %
